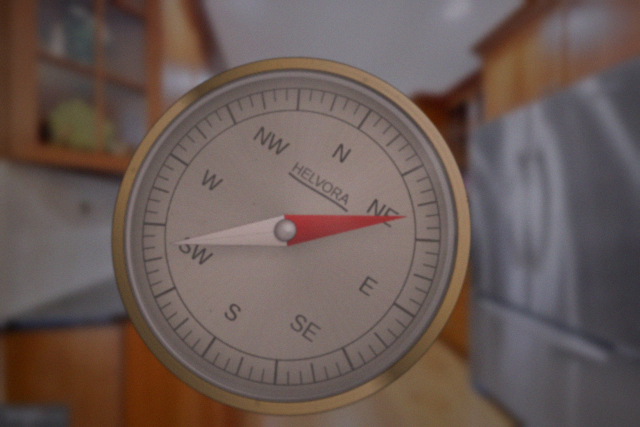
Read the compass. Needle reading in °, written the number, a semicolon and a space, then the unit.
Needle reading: 50; °
